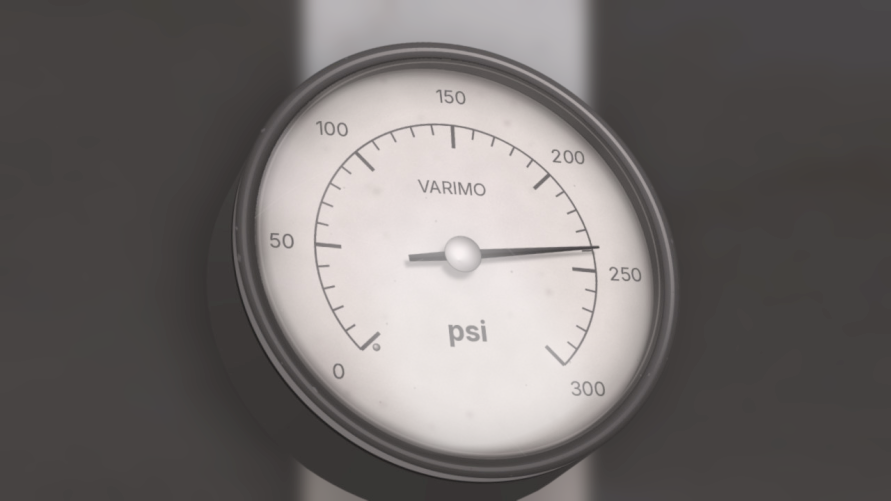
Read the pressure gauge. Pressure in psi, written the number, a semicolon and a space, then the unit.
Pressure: 240; psi
